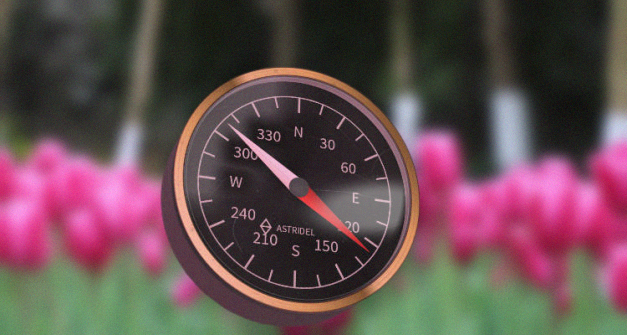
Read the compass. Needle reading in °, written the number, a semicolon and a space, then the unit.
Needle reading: 127.5; °
